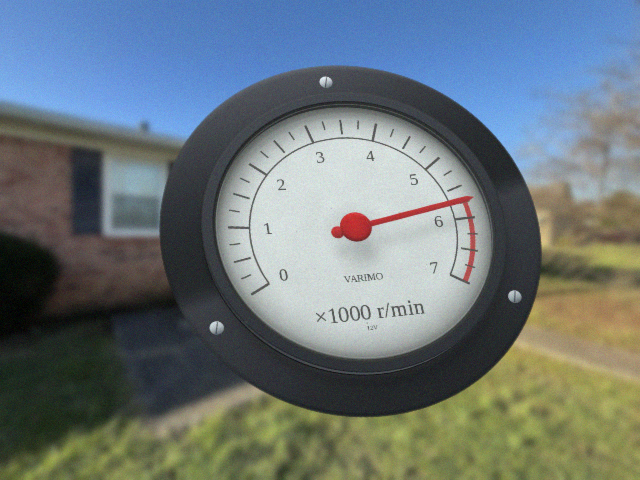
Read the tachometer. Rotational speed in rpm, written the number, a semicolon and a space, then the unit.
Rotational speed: 5750; rpm
